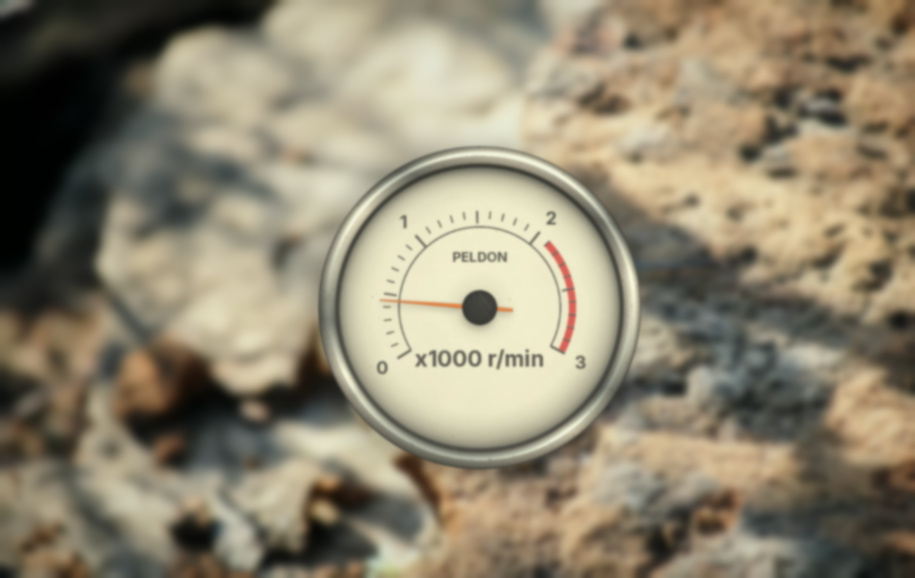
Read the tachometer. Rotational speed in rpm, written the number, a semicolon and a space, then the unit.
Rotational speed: 450; rpm
